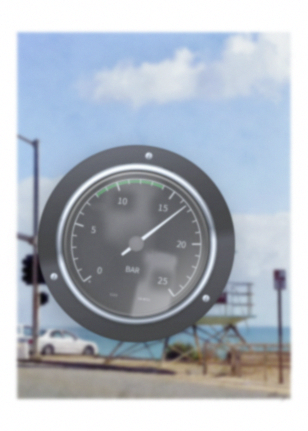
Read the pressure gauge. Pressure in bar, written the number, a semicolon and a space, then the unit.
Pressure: 16.5; bar
